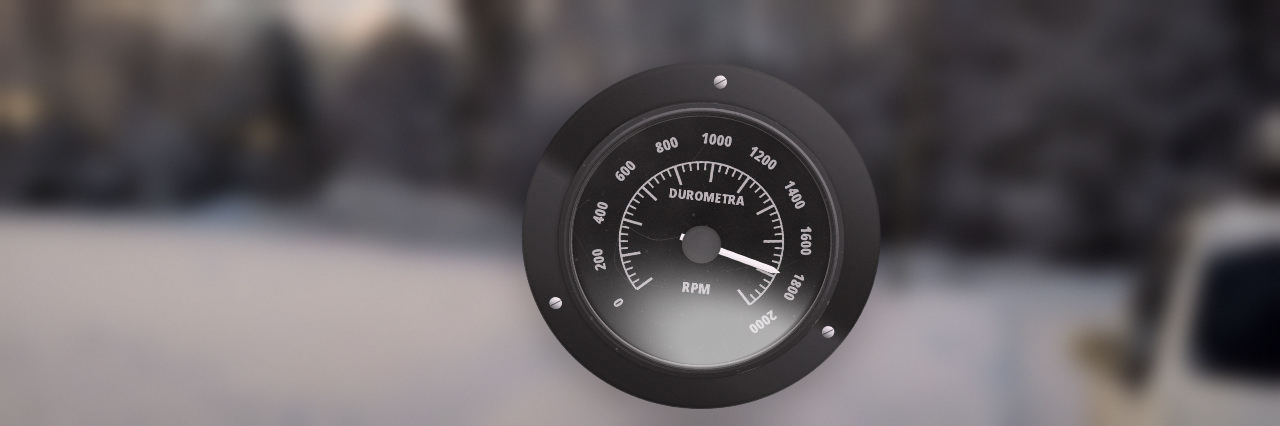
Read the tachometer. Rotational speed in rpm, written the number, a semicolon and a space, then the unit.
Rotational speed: 1760; rpm
